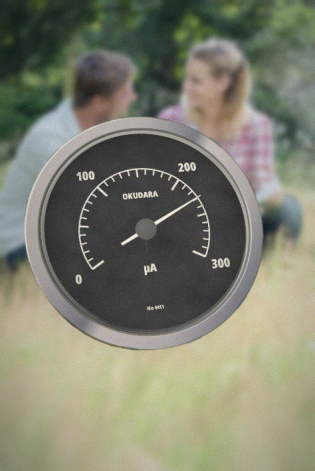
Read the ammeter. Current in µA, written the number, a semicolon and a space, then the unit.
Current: 230; µA
